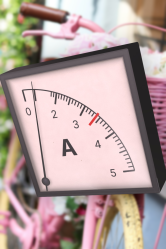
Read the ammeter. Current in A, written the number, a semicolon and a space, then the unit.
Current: 1; A
